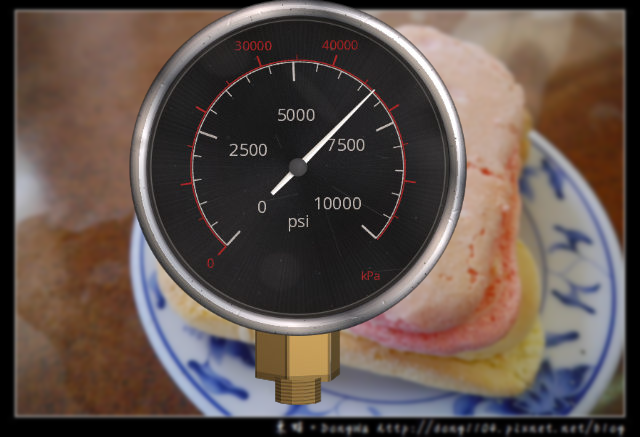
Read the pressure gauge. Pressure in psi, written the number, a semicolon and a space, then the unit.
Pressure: 6750; psi
